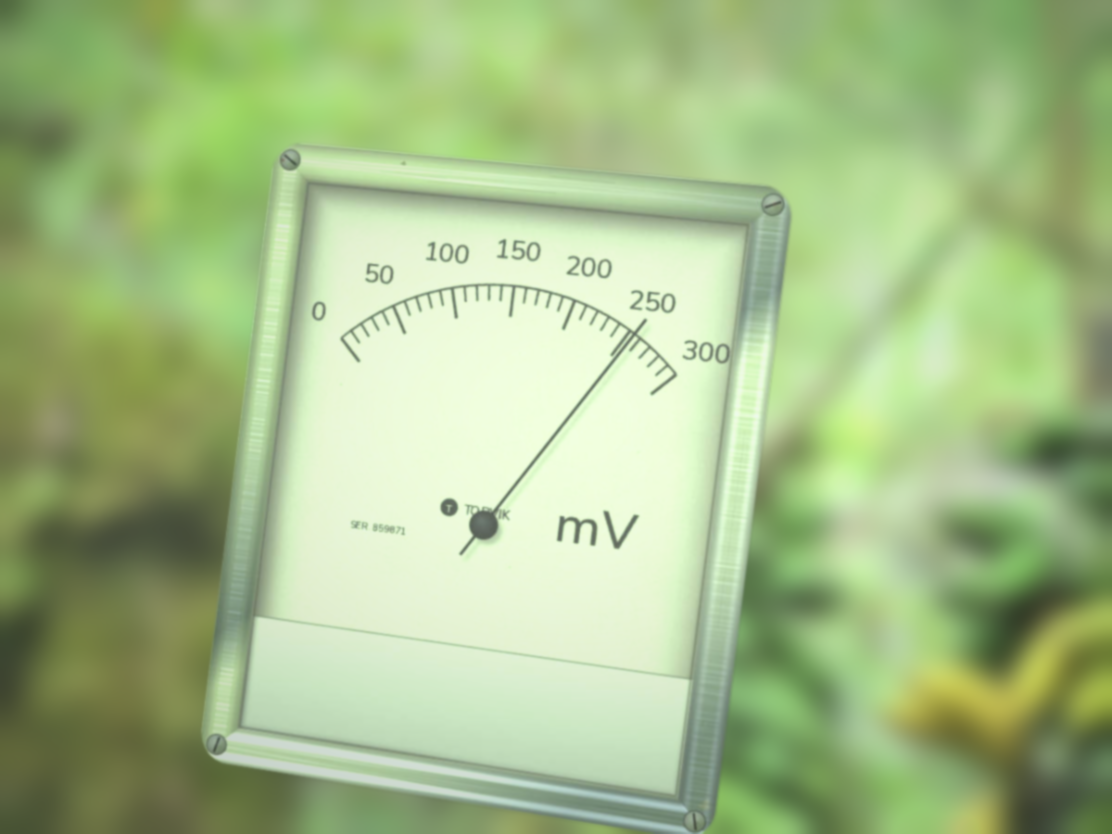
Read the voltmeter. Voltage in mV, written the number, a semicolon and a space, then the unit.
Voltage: 255; mV
